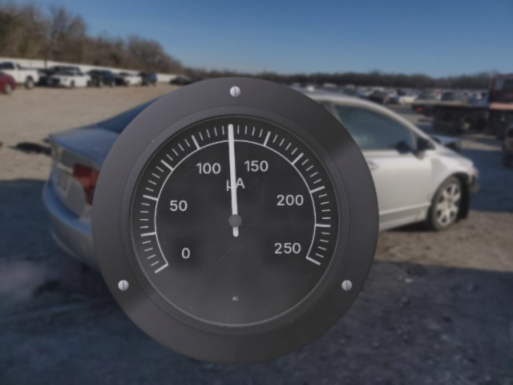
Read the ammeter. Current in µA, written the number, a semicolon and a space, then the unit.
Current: 125; µA
